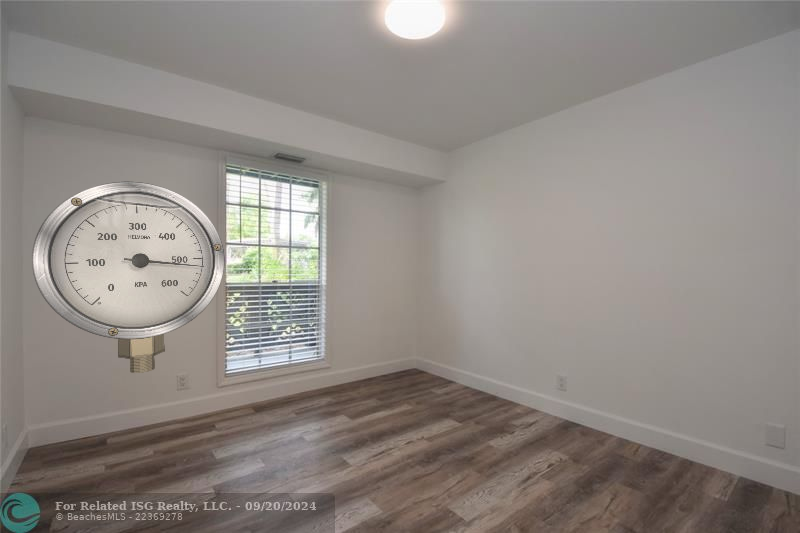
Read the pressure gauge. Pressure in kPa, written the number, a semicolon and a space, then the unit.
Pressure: 520; kPa
